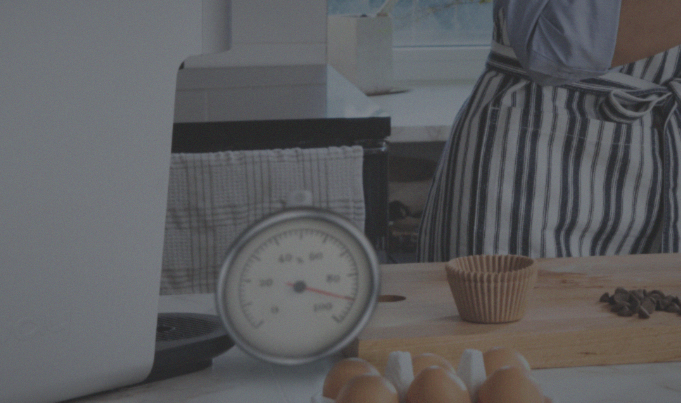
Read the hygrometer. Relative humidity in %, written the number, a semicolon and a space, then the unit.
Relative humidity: 90; %
